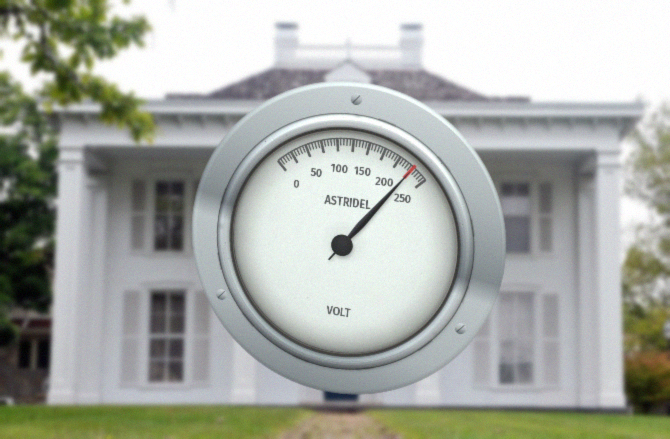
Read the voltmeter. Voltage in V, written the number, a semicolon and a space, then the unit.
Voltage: 225; V
